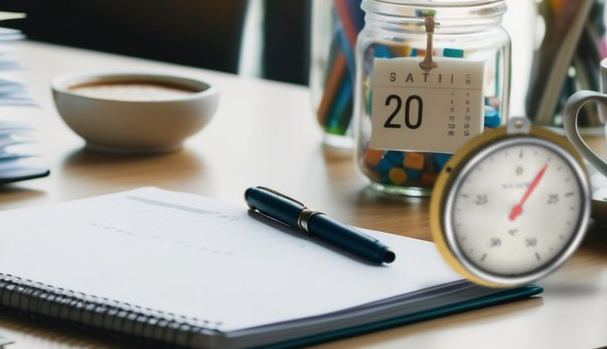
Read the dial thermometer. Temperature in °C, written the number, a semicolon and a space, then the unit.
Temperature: 10; °C
